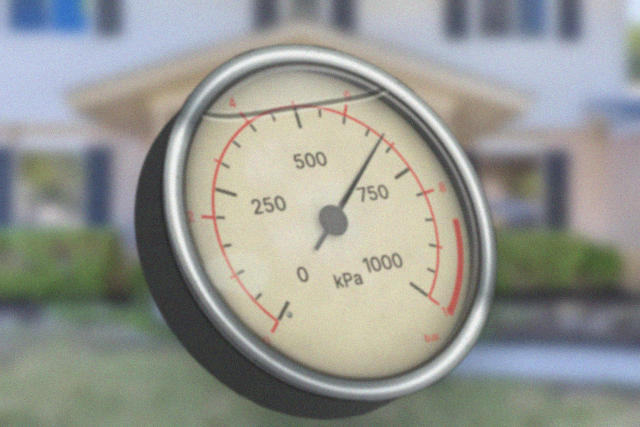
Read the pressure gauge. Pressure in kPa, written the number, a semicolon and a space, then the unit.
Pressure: 675; kPa
